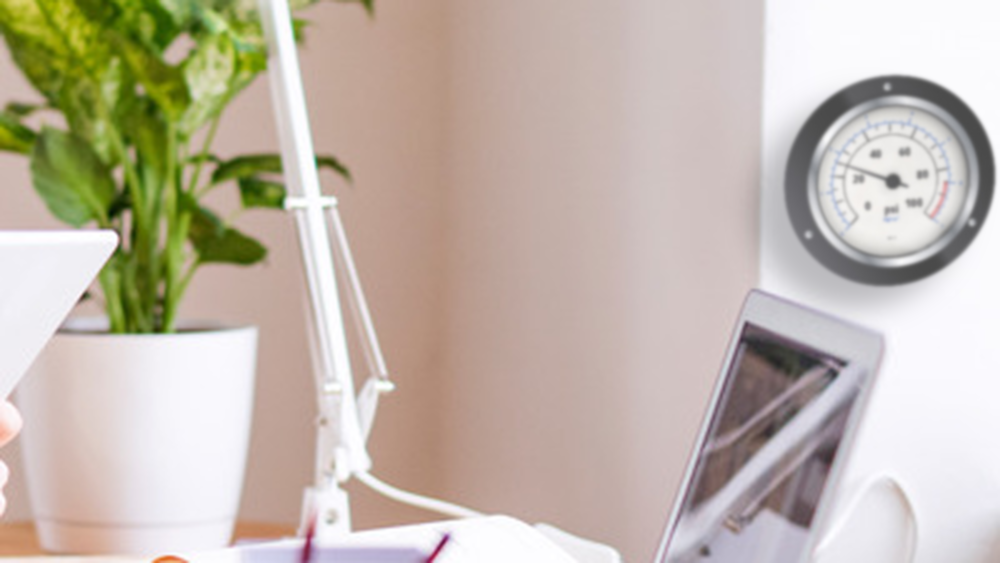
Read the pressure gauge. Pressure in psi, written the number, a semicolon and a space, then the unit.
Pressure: 25; psi
